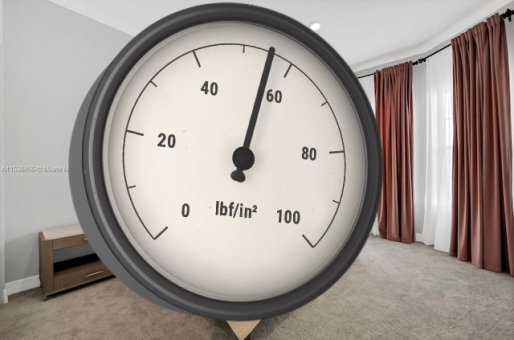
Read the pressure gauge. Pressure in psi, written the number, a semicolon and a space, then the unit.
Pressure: 55; psi
